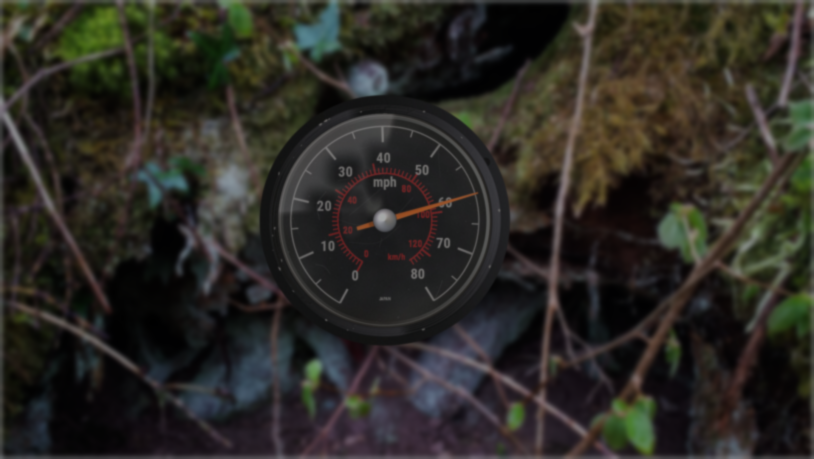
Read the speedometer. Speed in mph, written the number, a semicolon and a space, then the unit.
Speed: 60; mph
